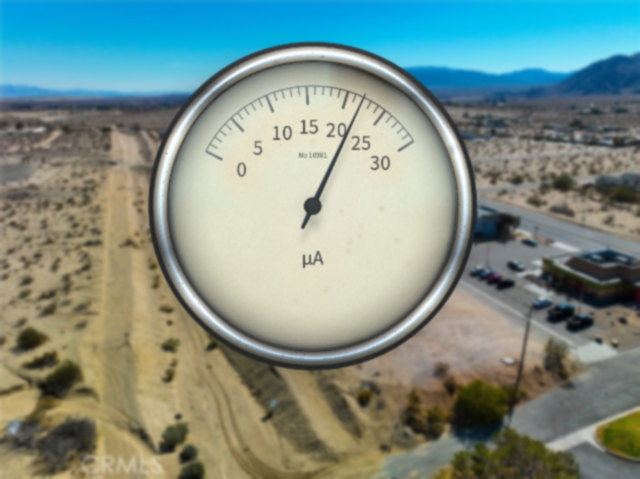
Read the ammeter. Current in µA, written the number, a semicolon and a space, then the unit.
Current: 22; µA
